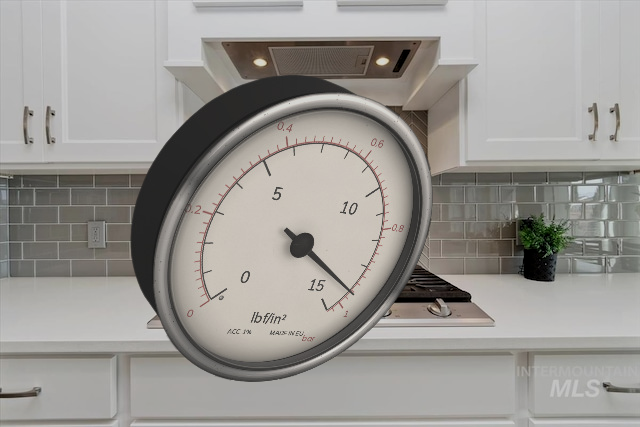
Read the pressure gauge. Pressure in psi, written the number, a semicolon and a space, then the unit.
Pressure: 14; psi
